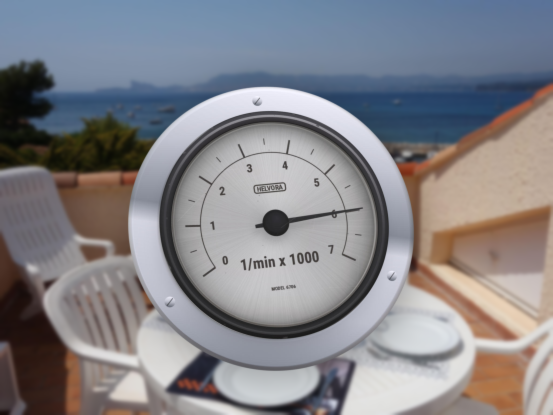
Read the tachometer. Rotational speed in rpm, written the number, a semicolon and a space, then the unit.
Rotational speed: 6000; rpm
